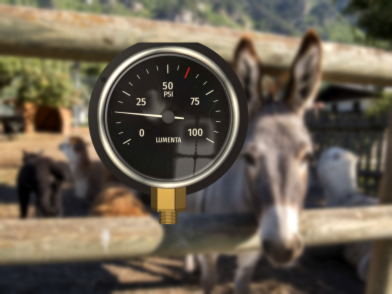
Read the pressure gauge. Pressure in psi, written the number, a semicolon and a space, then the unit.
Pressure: 15; psi
